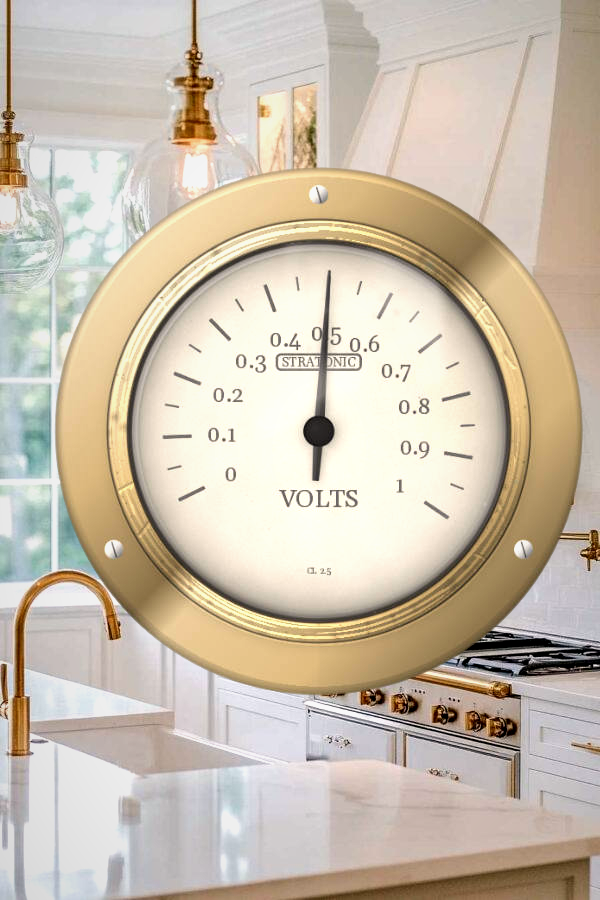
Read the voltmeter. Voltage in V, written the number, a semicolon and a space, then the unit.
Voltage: 0.5; V
